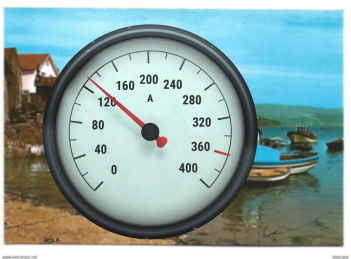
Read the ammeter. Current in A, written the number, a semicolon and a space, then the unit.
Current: 130; A
